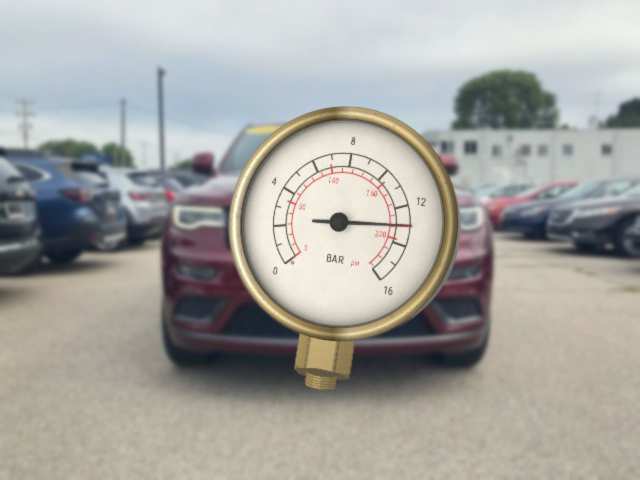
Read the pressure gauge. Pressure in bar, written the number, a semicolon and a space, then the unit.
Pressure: 13; bar
